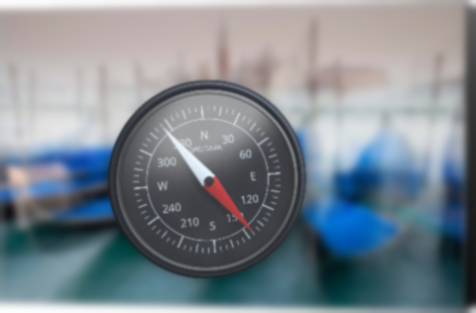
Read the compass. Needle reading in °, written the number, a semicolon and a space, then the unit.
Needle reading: 145; °
